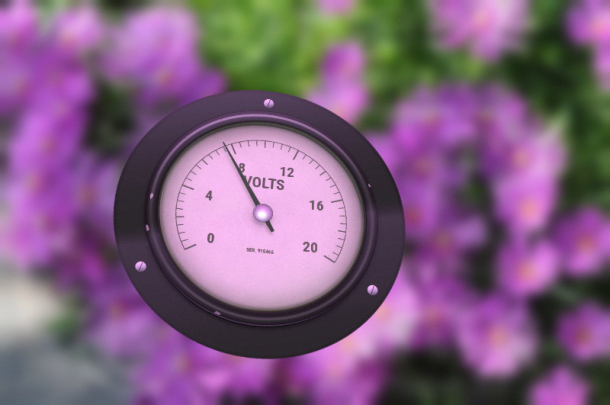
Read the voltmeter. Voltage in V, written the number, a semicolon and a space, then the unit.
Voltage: 7.5; V
